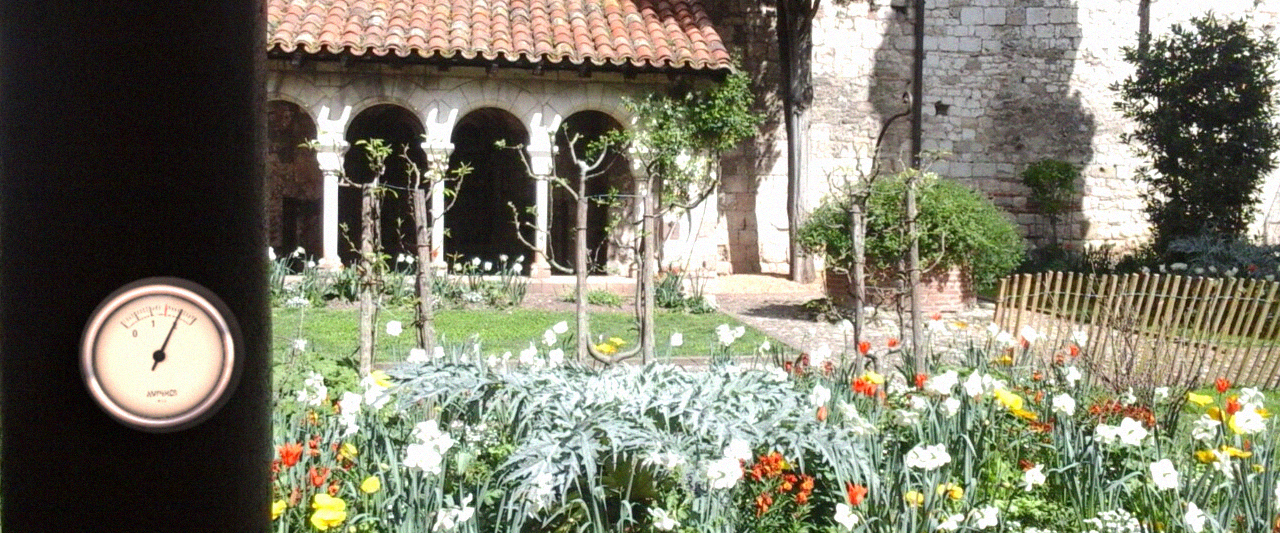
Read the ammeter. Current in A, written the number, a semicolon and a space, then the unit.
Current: 2; A
